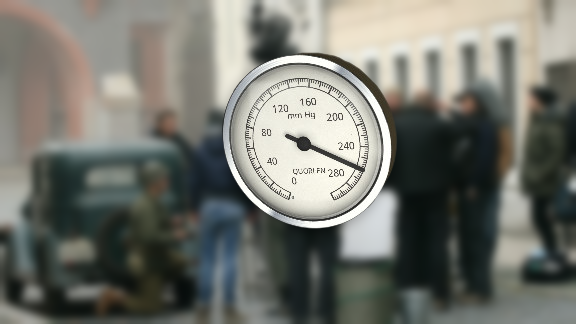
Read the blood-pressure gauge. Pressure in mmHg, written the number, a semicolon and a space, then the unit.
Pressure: 260; mmHg
